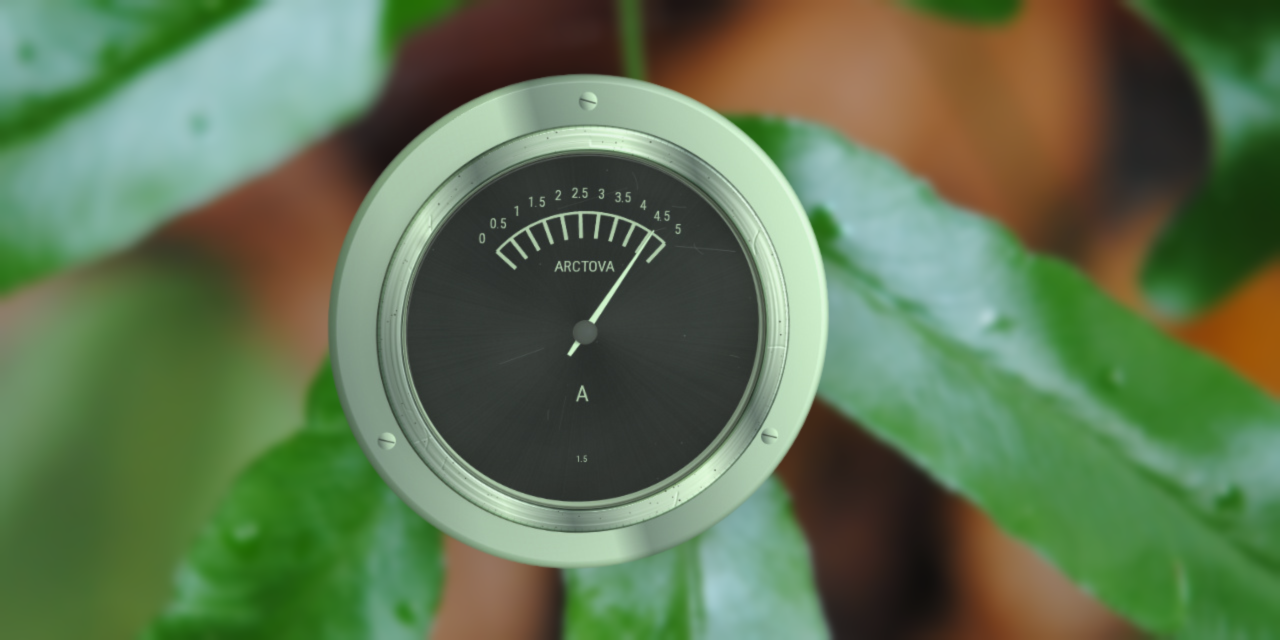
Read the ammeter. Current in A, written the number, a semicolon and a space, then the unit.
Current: 4.5; A
